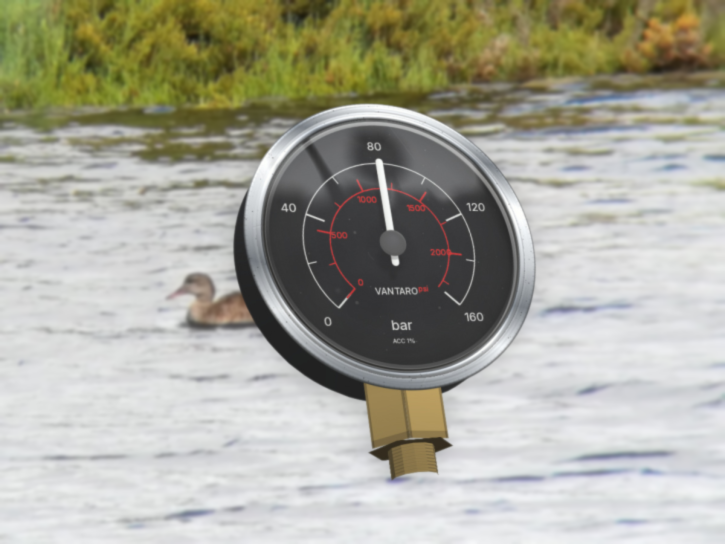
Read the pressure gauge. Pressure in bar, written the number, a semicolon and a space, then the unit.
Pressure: 80; bar
